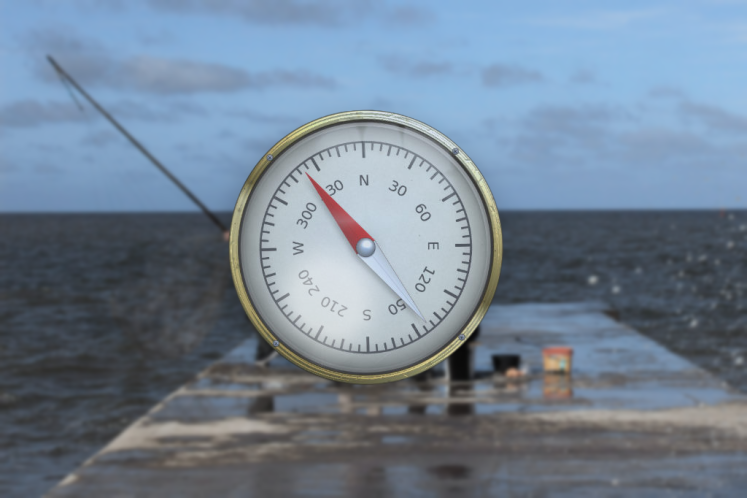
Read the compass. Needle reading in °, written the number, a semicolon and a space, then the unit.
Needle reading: 322.5; °
